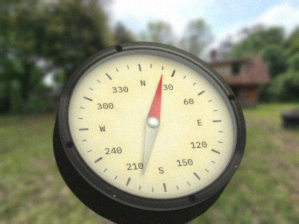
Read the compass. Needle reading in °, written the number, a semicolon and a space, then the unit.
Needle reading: 20; °
